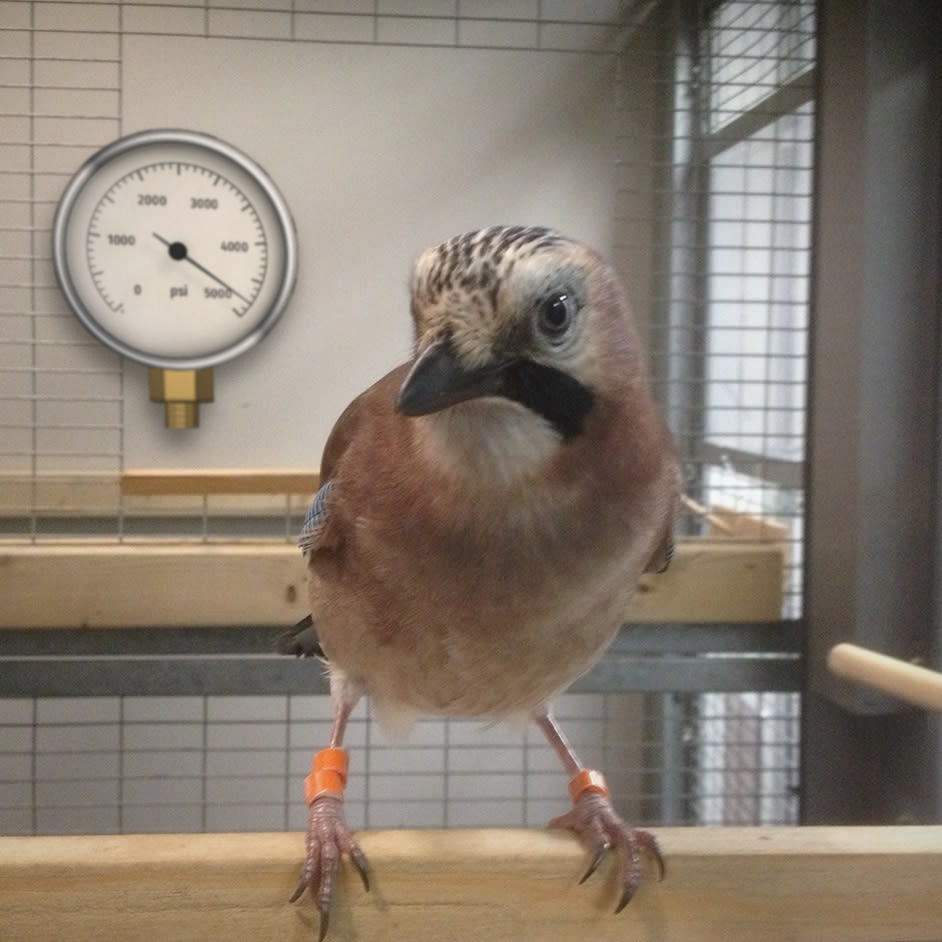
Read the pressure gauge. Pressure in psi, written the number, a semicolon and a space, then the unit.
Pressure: 4800; psi
